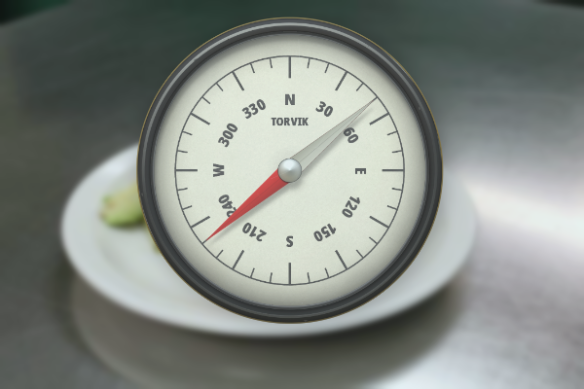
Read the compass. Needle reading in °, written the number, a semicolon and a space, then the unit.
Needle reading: 230; °
